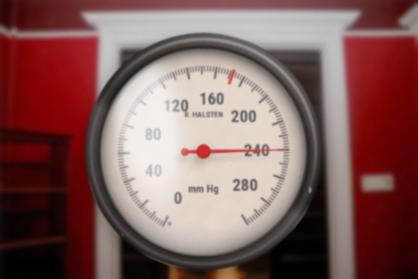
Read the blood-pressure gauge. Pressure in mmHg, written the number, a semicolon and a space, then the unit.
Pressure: 240; mmHg
